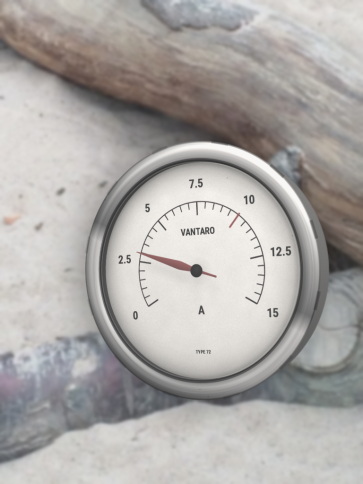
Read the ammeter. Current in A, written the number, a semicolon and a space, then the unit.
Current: 3; A
